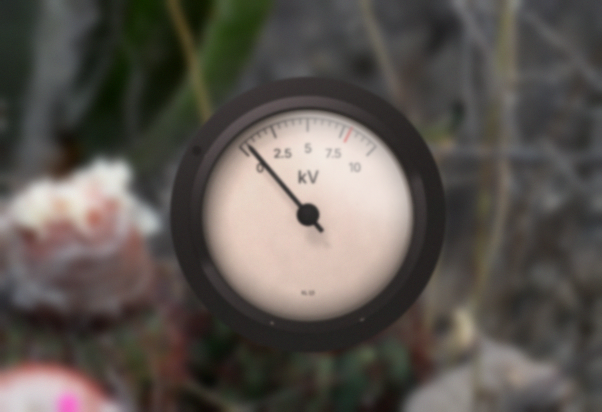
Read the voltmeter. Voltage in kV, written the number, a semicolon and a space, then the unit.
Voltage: 0.5; kV
